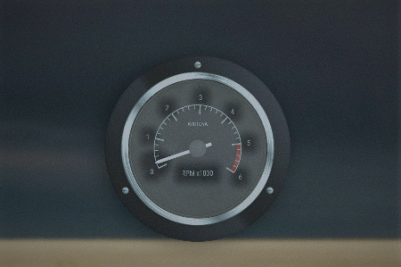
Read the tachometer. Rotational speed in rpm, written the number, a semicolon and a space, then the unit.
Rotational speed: 200; rpm
